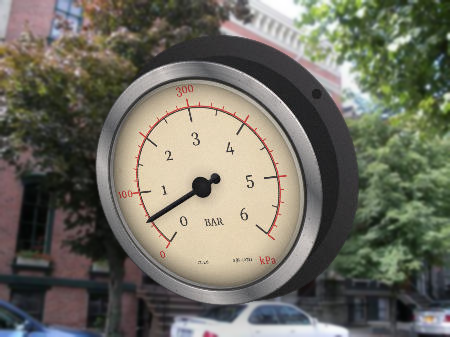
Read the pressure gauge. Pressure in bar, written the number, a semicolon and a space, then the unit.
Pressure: 0.5; bar
